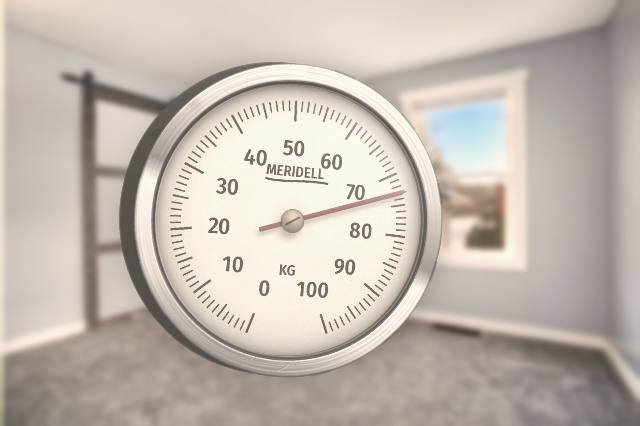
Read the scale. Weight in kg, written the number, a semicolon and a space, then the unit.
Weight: 73; kg
